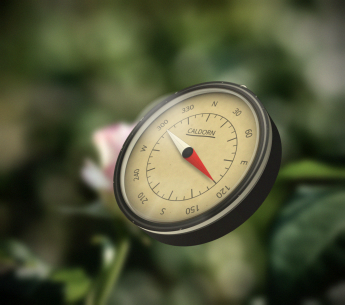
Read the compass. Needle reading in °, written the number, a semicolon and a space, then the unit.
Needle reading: 120; °
